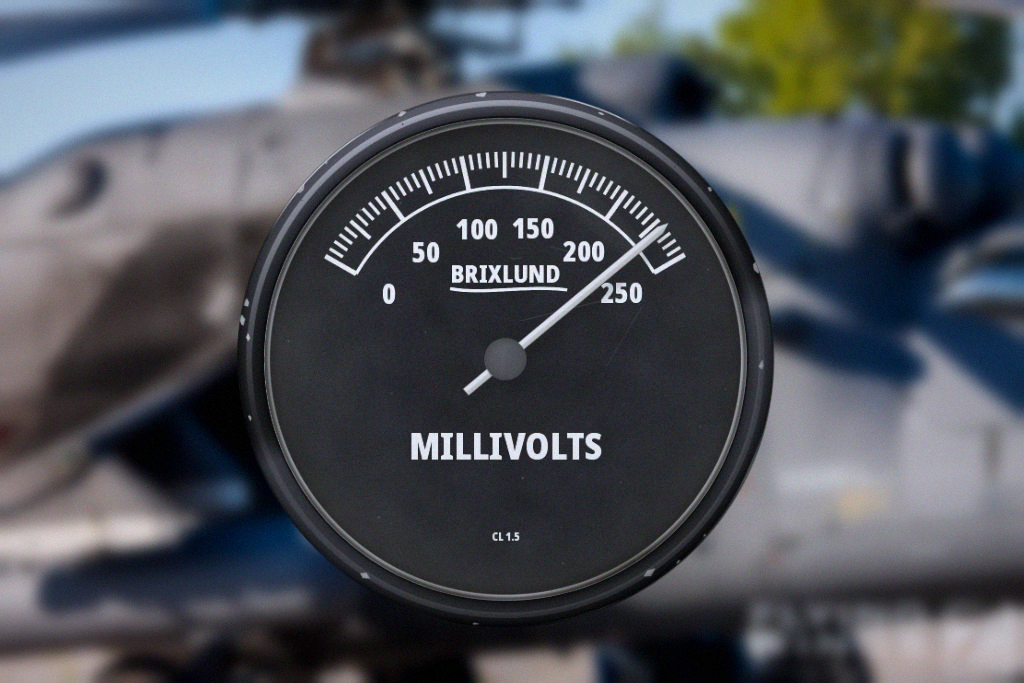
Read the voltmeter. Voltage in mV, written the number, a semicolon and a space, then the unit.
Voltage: 230; mV
